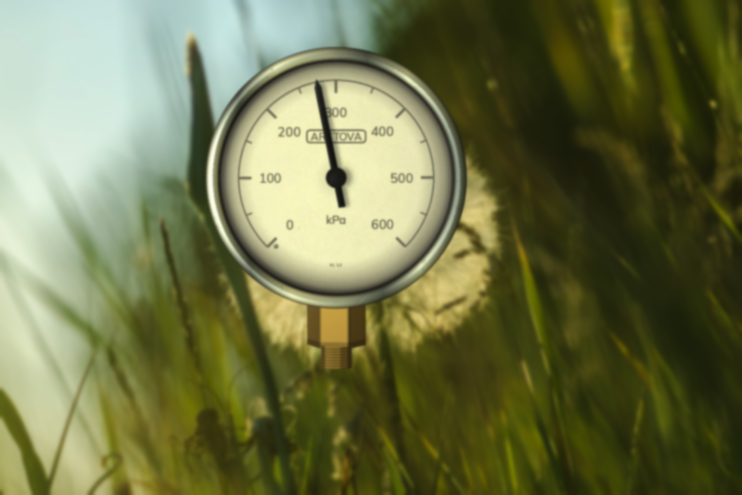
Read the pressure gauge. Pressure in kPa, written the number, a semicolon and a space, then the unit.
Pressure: 275; kPa
